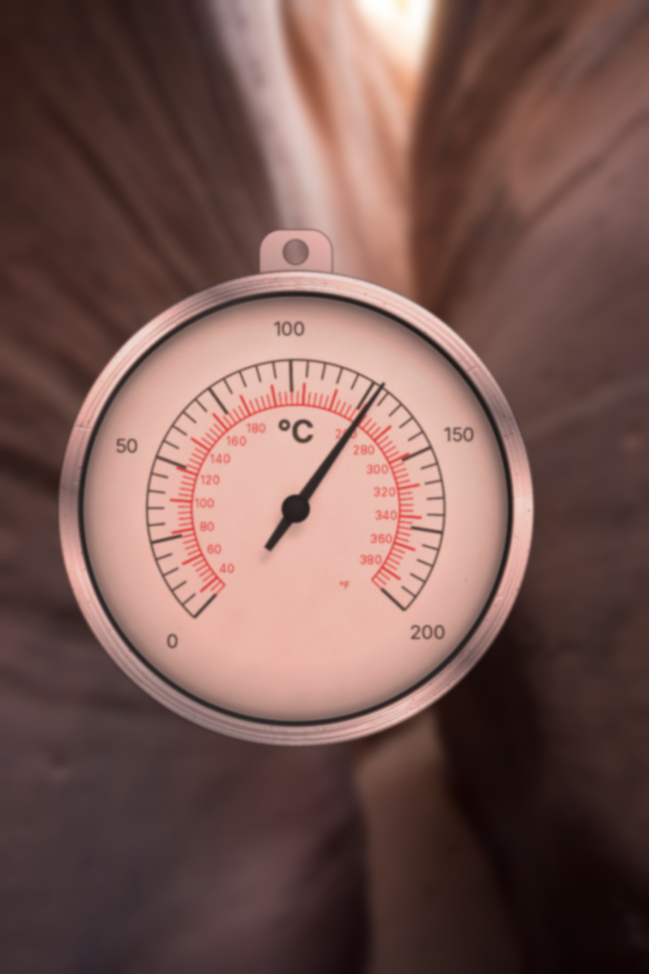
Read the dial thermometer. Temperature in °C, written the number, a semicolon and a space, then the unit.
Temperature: 127.5; °C
